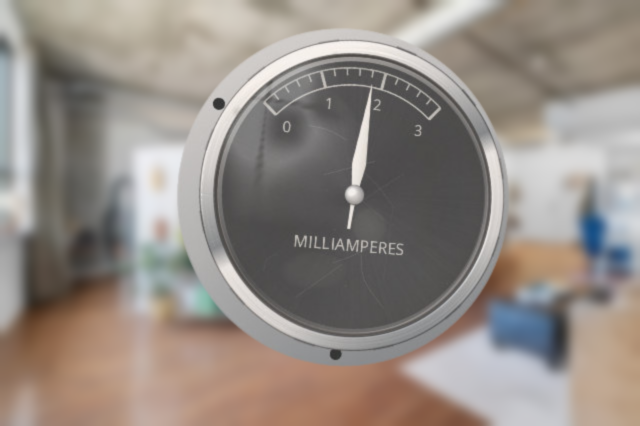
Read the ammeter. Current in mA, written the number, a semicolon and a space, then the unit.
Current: 1.8; mA
